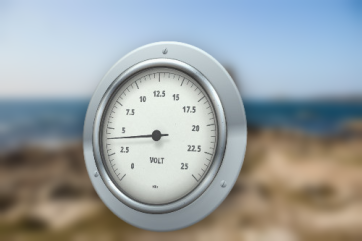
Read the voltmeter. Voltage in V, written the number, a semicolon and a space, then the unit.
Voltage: 4; V
